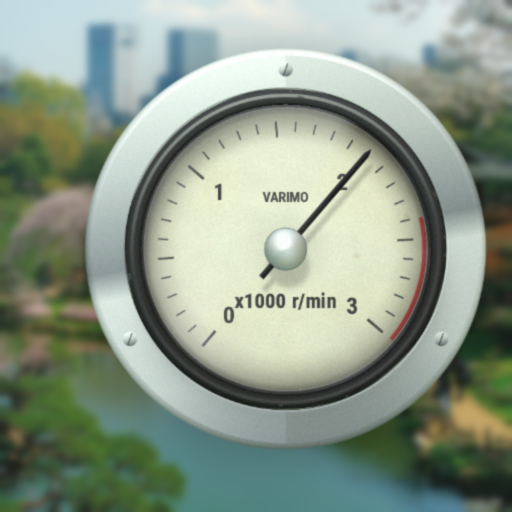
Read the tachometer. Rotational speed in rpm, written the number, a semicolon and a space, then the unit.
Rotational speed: 2000; rpm
